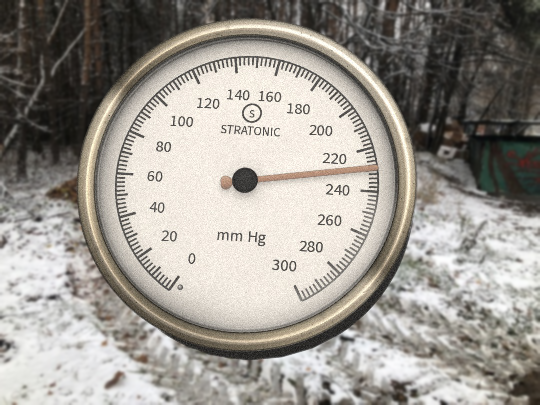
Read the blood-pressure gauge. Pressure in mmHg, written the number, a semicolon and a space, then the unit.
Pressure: 230; mmHg
